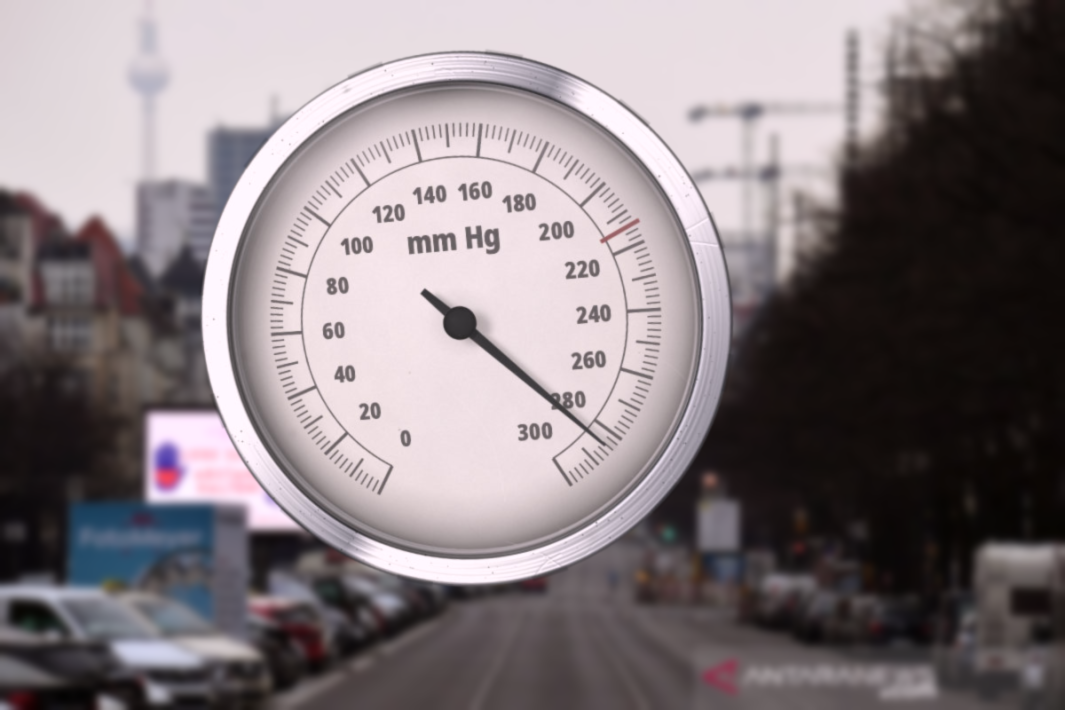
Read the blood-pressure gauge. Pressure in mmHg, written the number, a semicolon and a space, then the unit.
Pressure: 284; mmHg
